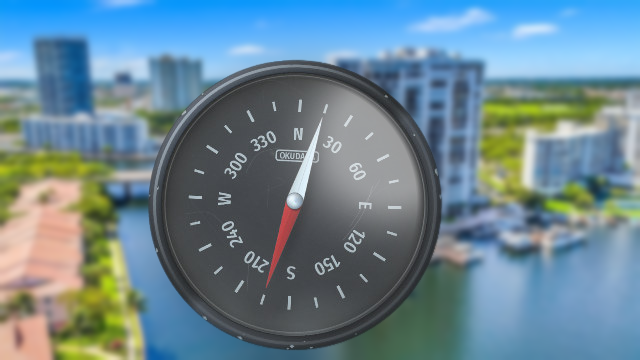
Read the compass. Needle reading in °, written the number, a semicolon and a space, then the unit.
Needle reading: 195; °
